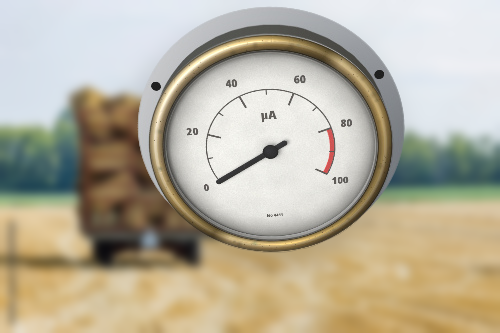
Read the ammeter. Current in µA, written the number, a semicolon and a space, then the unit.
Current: 0; µA
